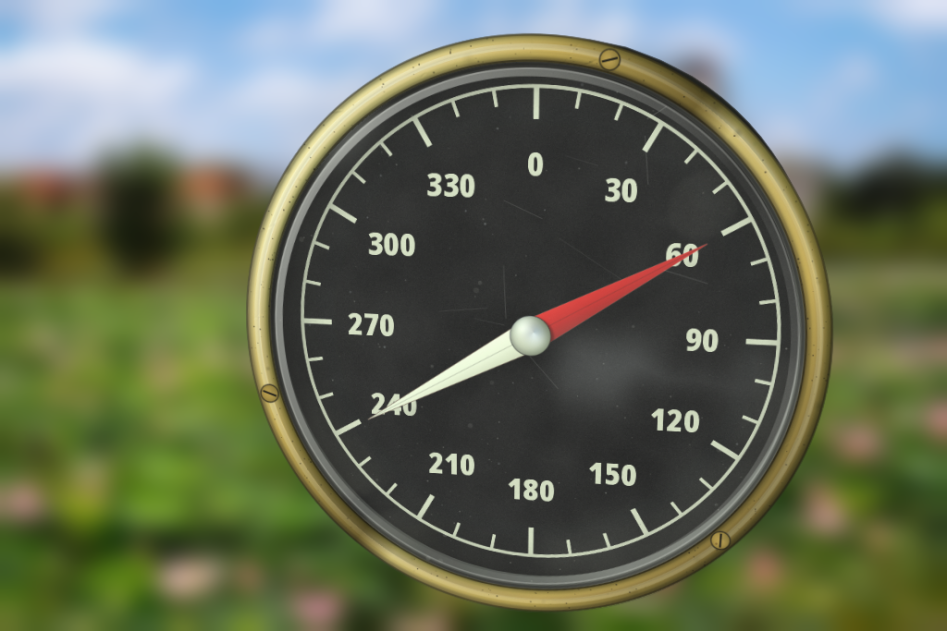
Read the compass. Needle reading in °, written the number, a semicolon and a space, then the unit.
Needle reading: 60; °
